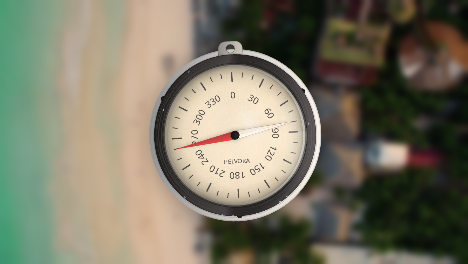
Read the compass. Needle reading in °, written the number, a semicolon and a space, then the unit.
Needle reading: 260; °
